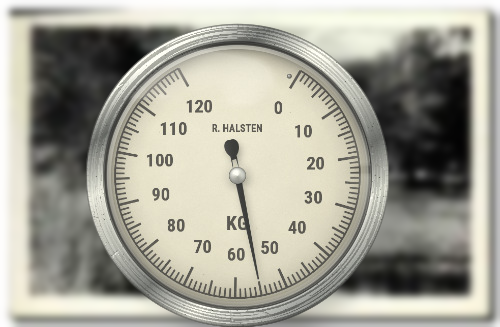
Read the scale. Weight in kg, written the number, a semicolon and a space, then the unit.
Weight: 55; kg
